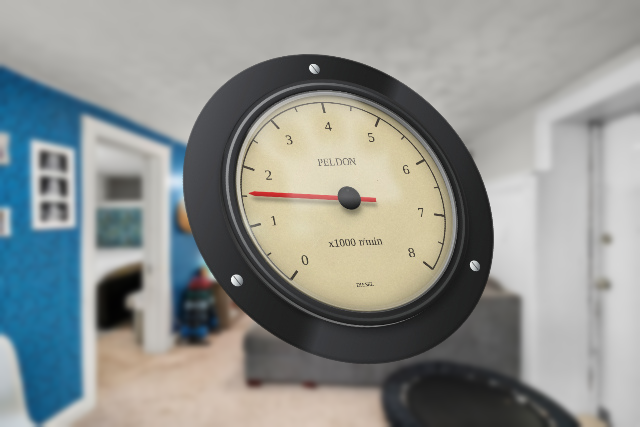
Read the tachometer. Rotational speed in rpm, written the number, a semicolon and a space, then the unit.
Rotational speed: 1500; rpm
